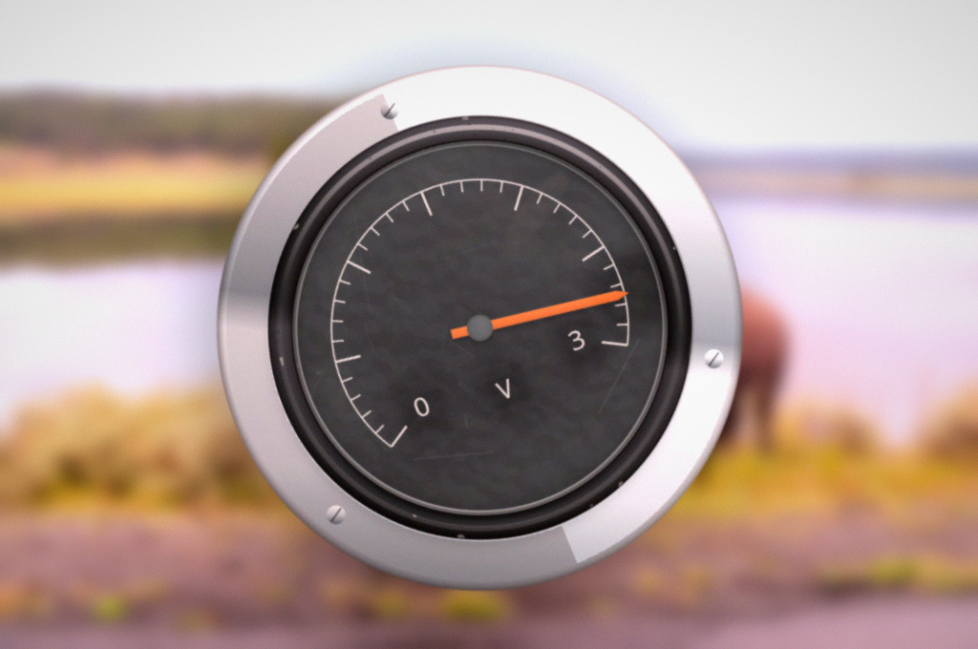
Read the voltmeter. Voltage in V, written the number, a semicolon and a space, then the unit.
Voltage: 2.75; V
